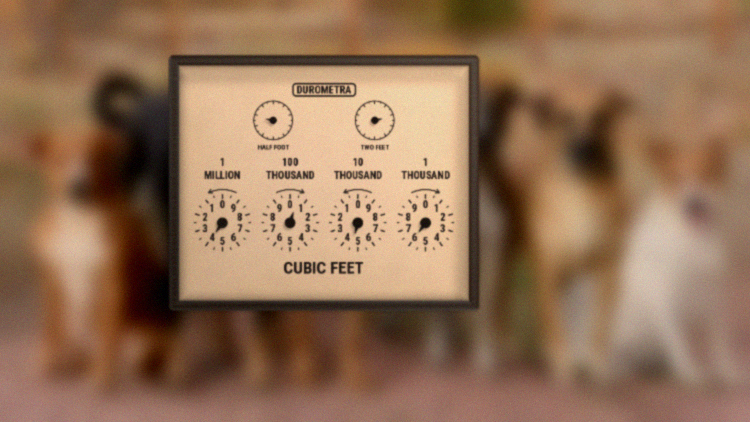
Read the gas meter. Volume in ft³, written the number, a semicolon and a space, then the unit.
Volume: 404600; ft³
